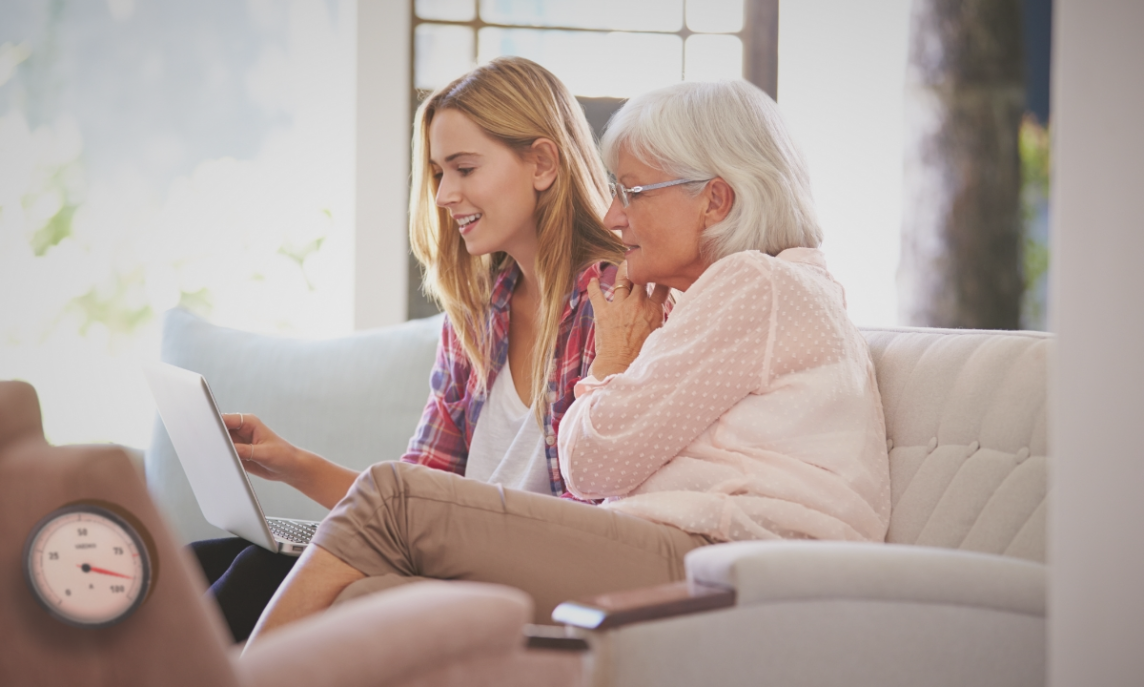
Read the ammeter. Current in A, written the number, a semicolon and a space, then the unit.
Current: 90; A
